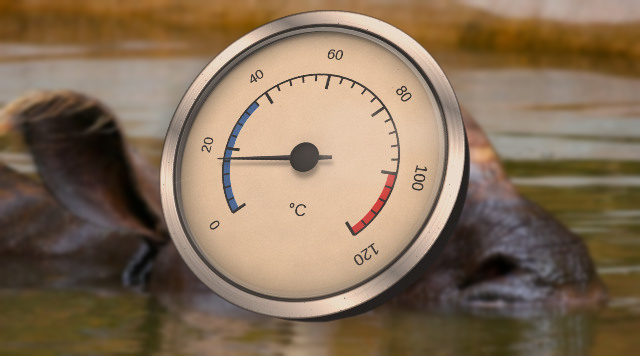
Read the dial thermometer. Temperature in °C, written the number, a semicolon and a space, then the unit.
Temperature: 16; °C
